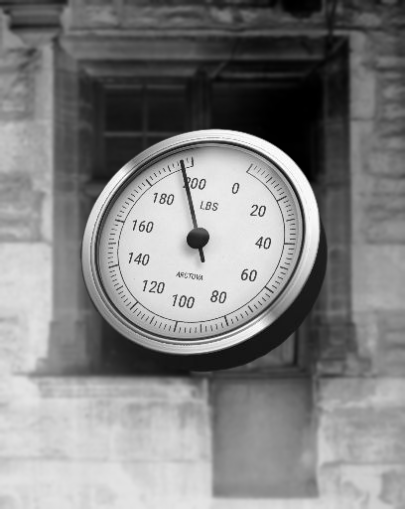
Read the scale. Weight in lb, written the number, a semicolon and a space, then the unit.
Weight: 196; lb
